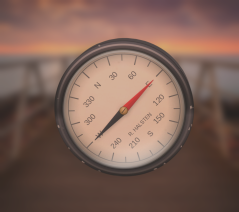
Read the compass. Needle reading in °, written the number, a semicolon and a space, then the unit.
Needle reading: 90; °
